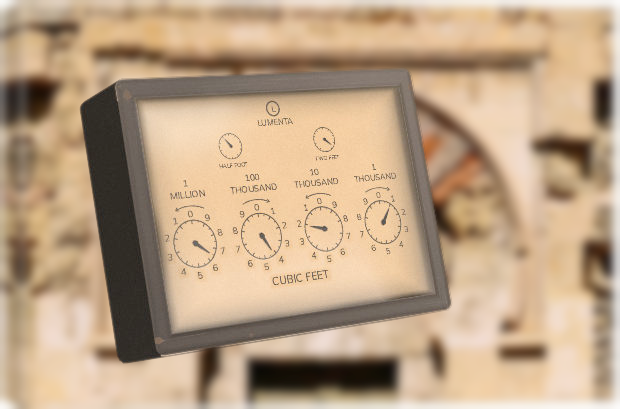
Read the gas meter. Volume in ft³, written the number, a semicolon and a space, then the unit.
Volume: 642100; ft³
